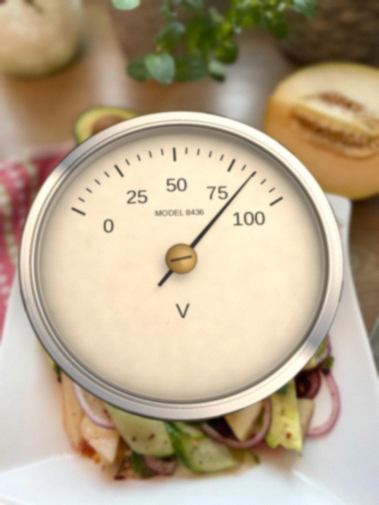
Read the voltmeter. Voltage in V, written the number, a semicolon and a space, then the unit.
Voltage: 85; V
